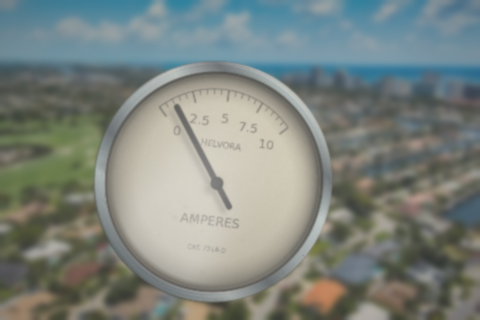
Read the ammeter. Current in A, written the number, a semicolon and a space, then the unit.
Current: 1; A
